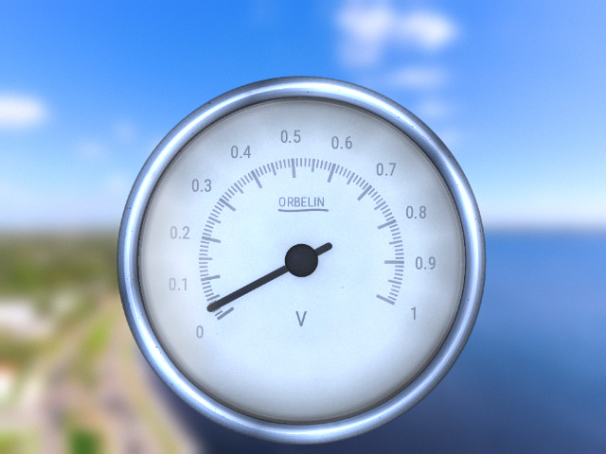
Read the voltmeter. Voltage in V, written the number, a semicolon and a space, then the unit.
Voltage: 0.03; V
